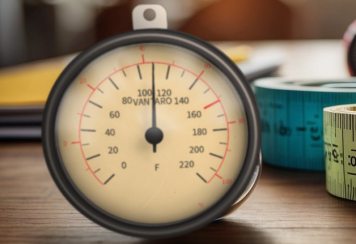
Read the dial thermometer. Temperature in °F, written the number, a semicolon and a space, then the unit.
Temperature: 110; °F
